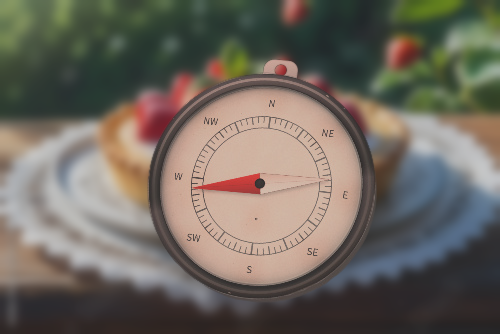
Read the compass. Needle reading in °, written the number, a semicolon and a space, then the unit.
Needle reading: 260; °
